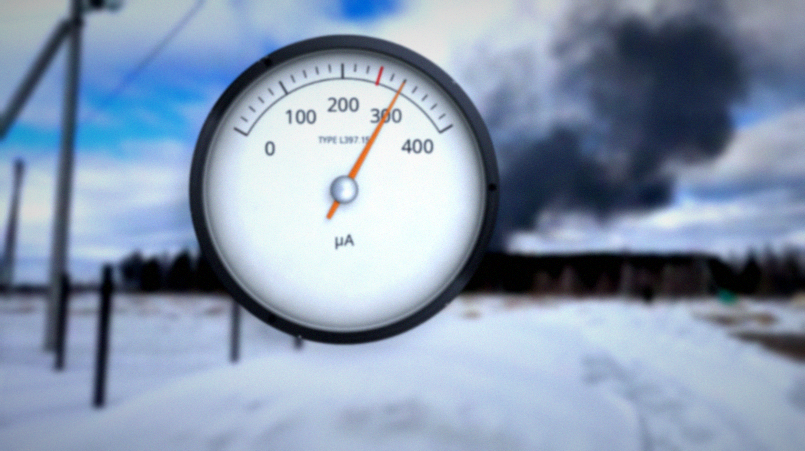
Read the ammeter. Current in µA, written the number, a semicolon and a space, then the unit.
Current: 300; µA
